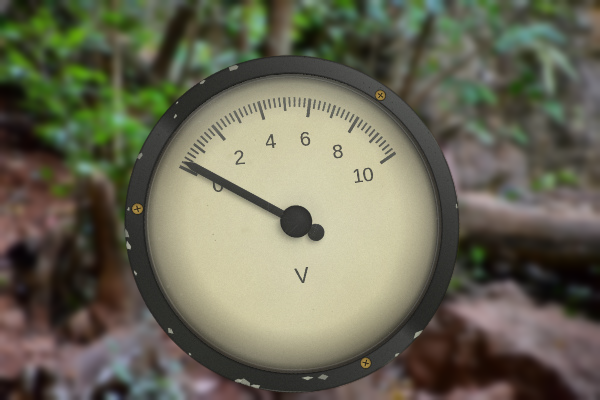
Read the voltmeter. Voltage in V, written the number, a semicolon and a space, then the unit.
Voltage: 0.2; V
